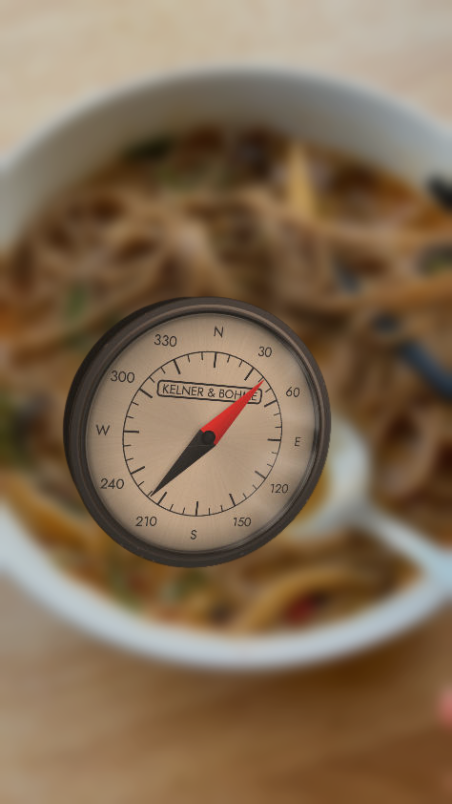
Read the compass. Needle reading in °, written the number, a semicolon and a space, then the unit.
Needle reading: 40; °
